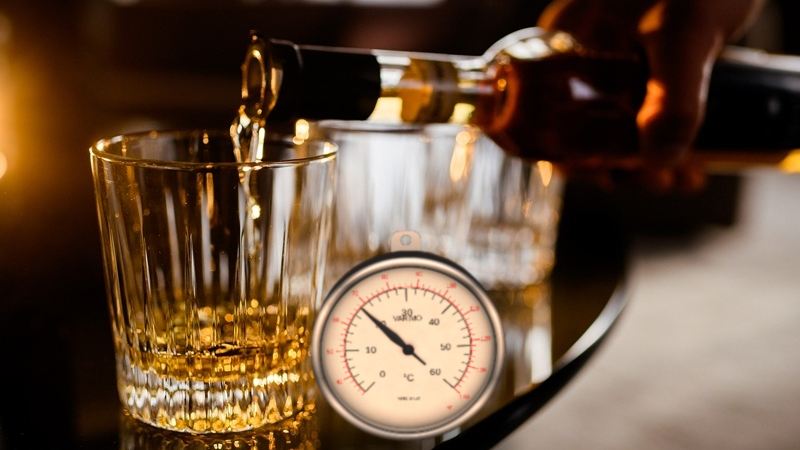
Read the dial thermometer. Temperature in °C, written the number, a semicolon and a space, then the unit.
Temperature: 20; °C
